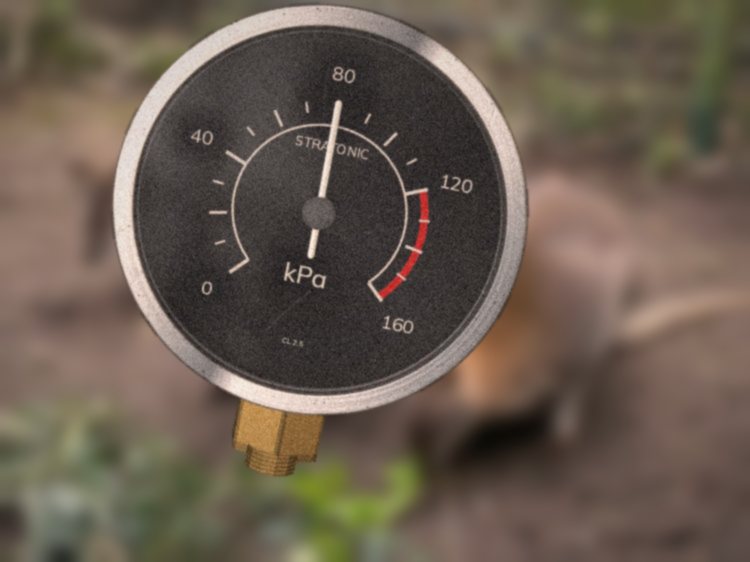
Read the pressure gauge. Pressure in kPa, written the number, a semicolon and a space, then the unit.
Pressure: 80; kPa
